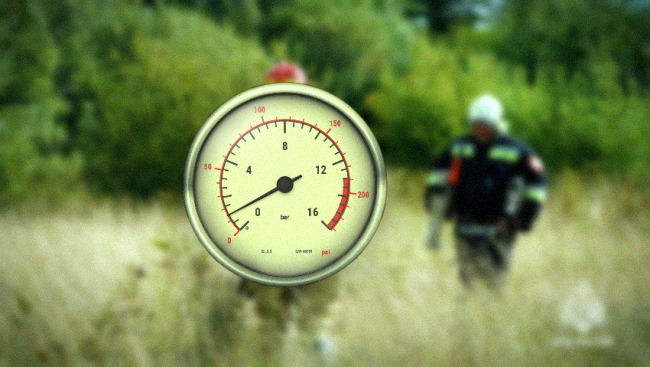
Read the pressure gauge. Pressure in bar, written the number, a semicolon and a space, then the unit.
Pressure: 1; bar
